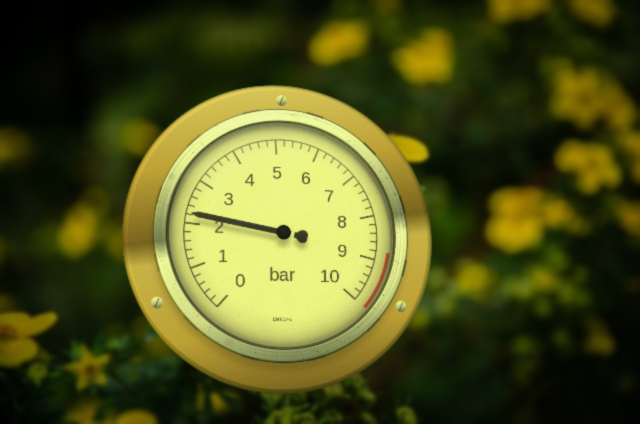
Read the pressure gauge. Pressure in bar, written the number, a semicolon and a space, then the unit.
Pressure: 2.2; bar
